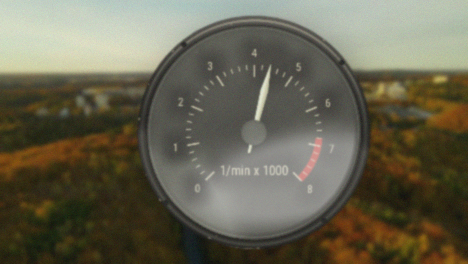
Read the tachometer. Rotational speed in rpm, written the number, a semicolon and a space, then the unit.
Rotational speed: 4400; rpm
